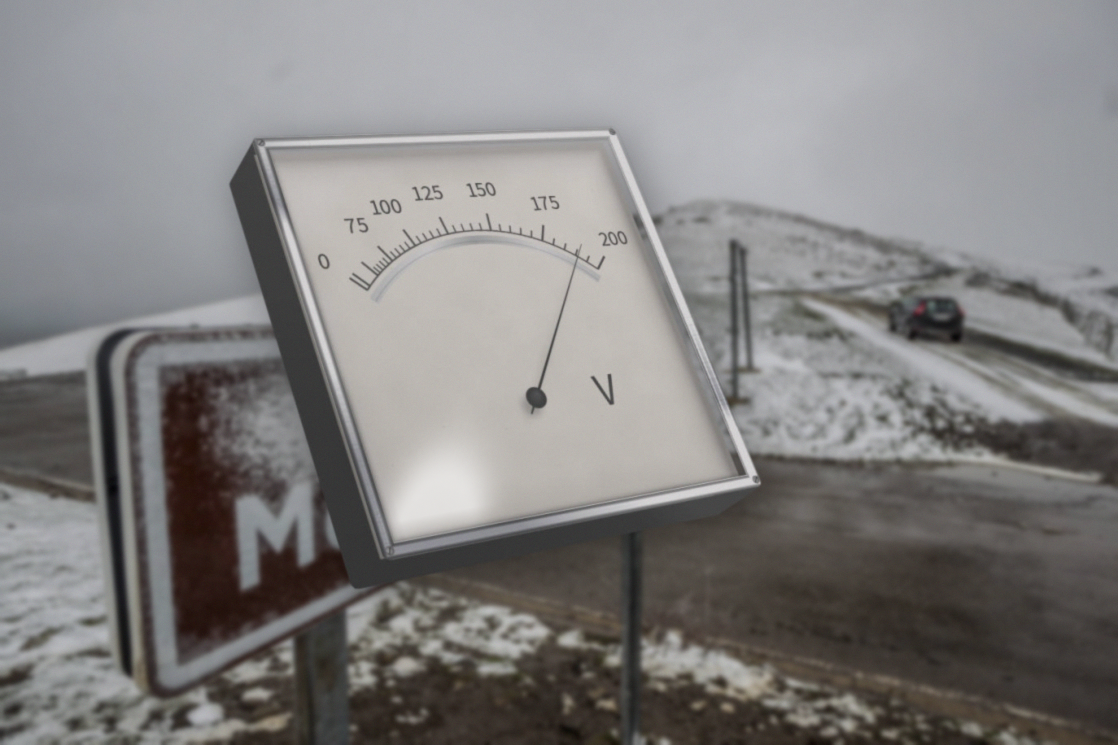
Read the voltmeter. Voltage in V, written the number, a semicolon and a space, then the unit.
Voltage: 190; V
